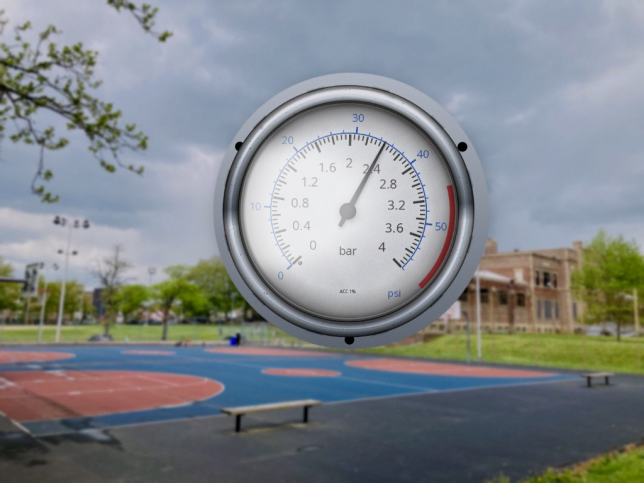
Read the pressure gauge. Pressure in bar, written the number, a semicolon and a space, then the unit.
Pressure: 2.4; bar
